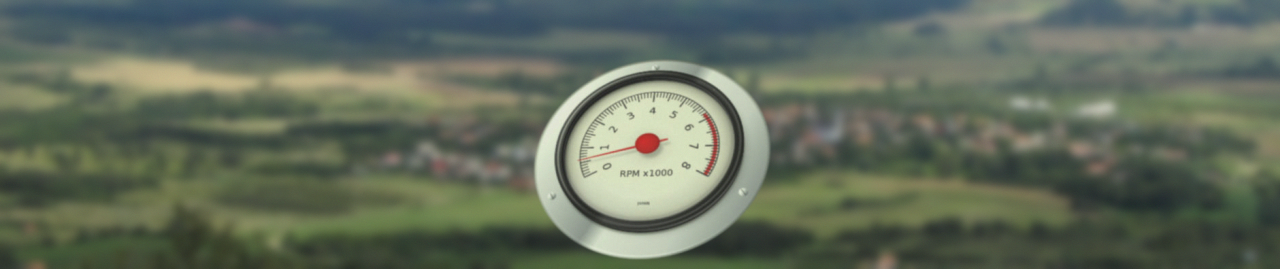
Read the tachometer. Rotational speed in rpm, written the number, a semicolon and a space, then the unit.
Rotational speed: 500; rpm
